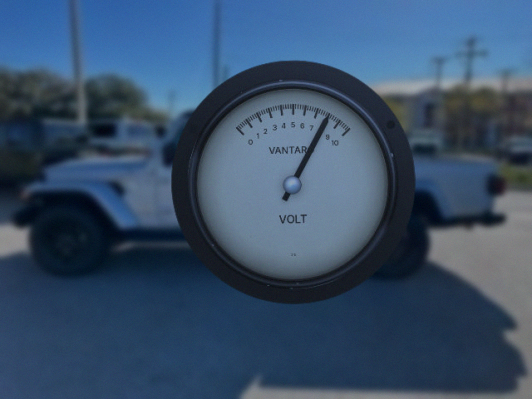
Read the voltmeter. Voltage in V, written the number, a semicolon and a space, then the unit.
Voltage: 8; V
